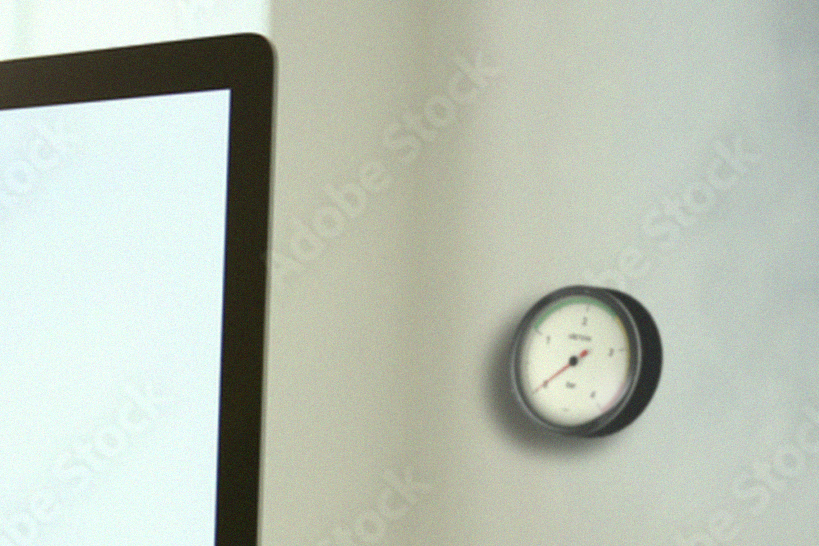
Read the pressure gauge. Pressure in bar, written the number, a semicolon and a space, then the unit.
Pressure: 0; bar
